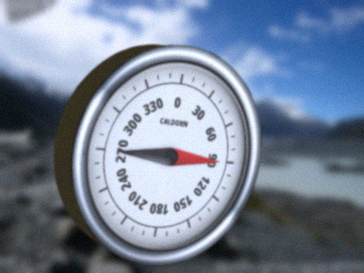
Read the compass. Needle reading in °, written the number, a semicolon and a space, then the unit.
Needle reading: 90; °
